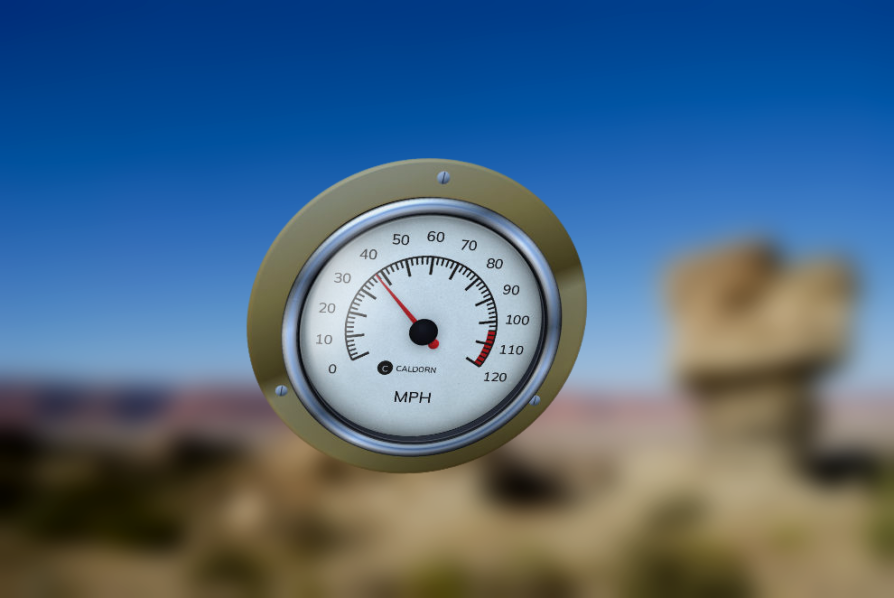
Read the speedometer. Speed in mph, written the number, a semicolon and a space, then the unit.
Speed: 38; mph
